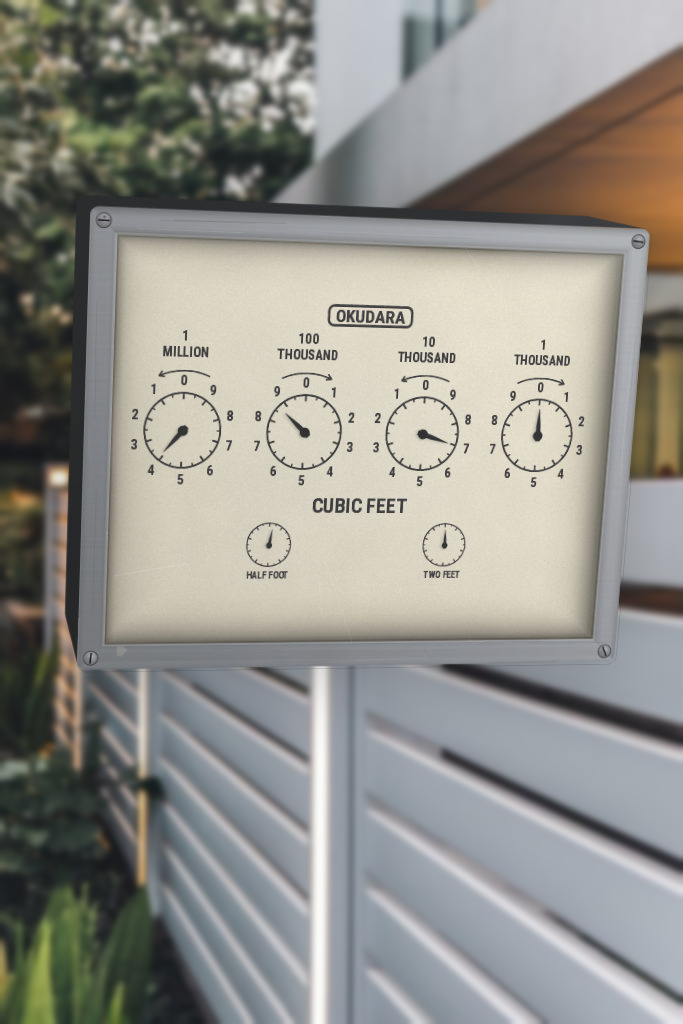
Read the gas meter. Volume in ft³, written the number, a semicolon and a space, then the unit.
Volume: 387000; ft³
